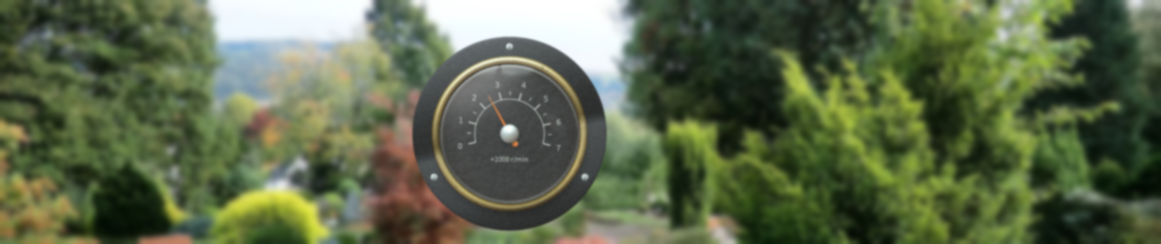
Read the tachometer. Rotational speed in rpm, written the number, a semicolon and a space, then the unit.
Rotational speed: 2500; rpm
